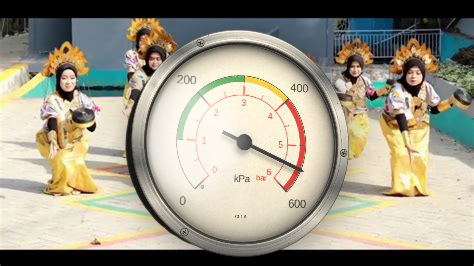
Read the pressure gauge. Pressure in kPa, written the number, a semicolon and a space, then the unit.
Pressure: 550; kPa
